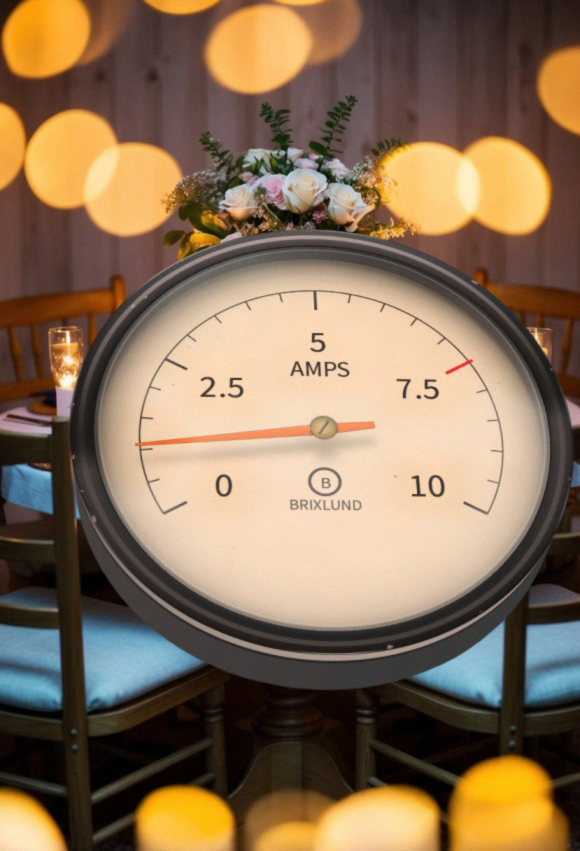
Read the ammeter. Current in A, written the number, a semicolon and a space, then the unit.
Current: 1; A
